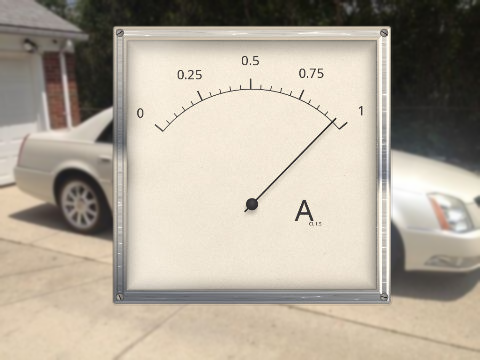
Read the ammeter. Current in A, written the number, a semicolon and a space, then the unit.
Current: 0.95; A
